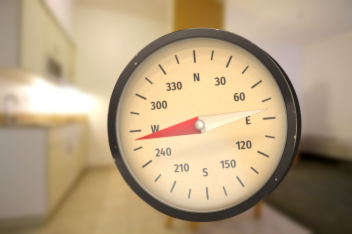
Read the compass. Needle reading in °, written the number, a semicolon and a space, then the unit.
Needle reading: 262.5; °
